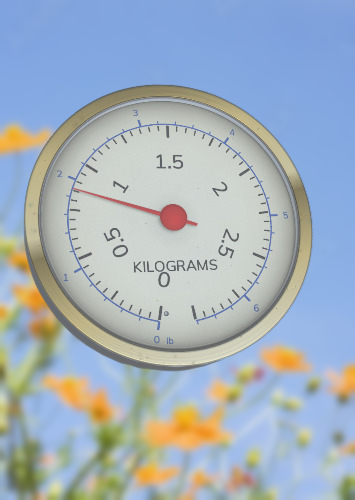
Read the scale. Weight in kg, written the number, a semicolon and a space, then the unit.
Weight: 0.85; kg
